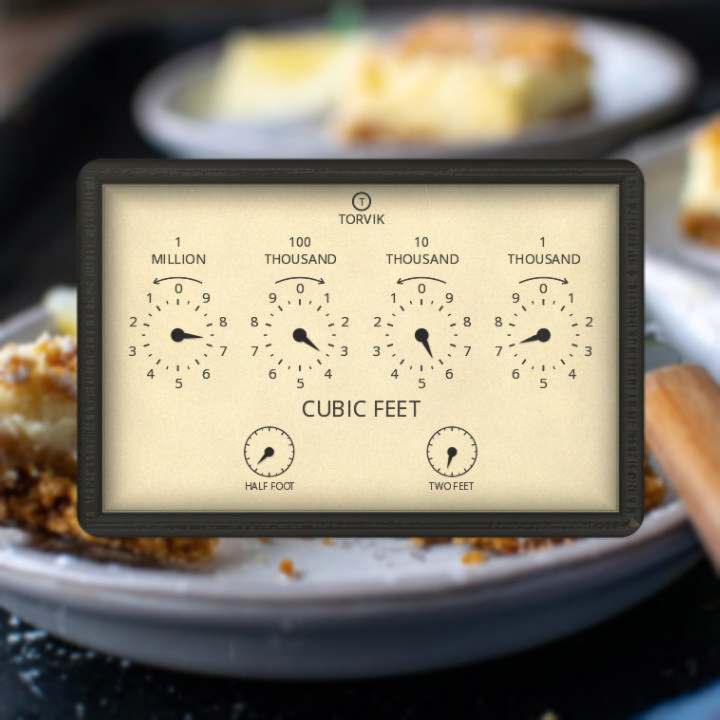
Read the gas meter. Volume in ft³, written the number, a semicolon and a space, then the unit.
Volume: 735700; ft³
